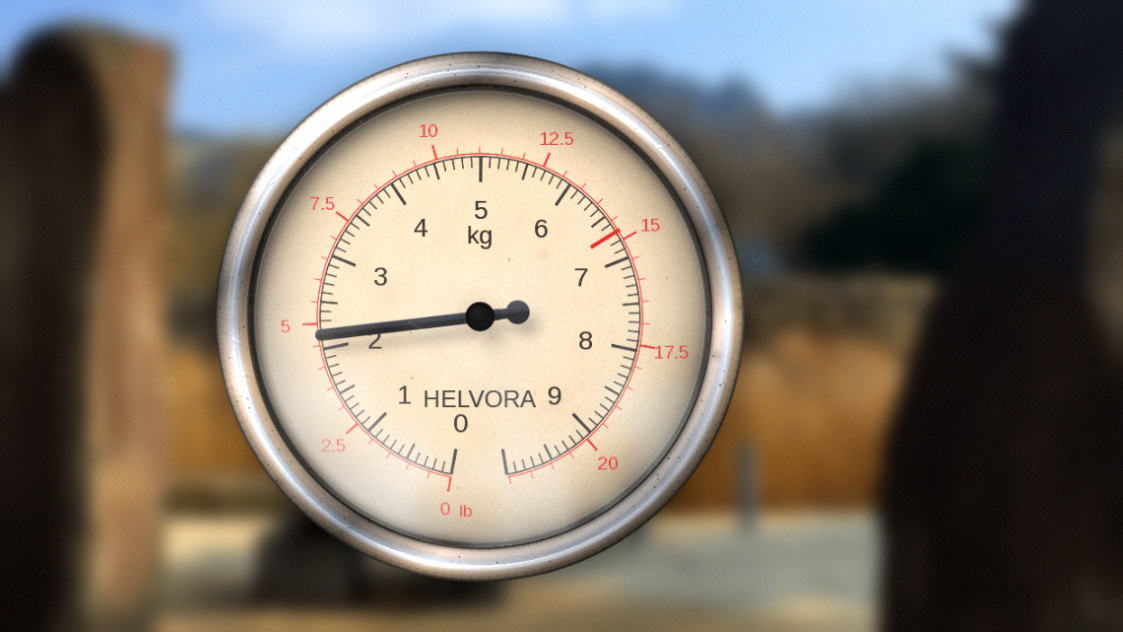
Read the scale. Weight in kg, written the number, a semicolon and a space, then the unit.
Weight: 2.15; kg
